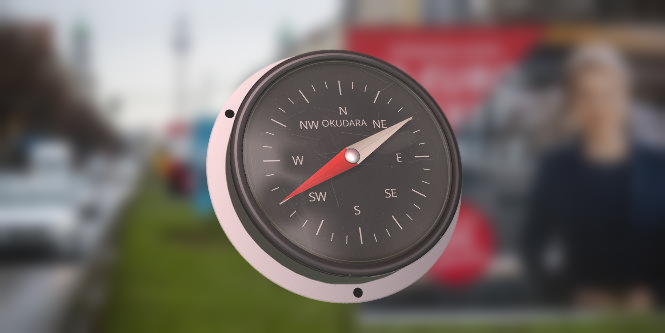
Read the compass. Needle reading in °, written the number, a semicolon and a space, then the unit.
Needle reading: 240; °
